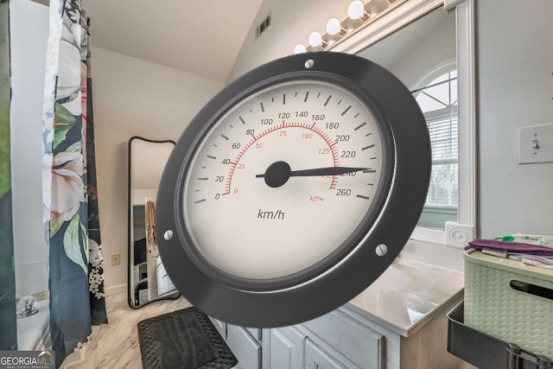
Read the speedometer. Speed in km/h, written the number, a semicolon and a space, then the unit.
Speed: 240; km/h
